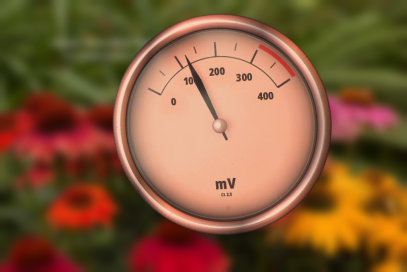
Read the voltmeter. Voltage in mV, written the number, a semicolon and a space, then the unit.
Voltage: 125; mV
